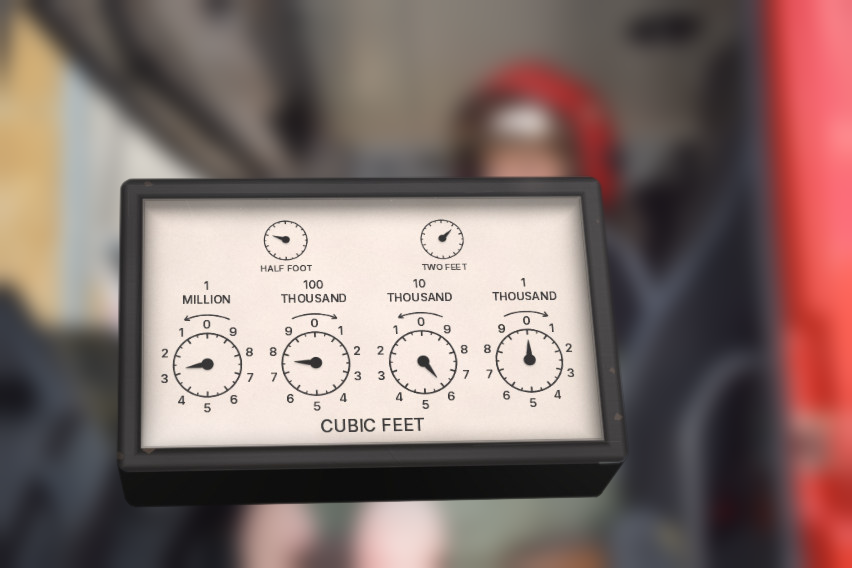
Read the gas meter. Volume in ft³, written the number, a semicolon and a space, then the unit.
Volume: 276000; ft³
